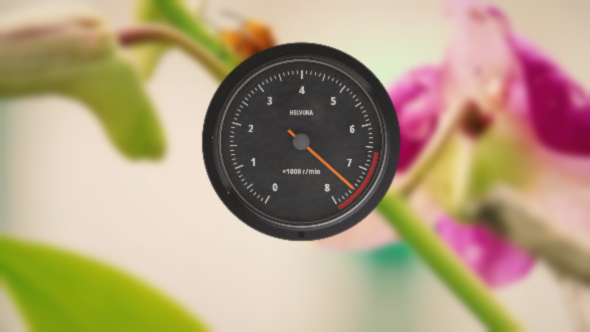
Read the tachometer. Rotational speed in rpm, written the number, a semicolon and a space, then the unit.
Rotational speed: 7500; rpm
